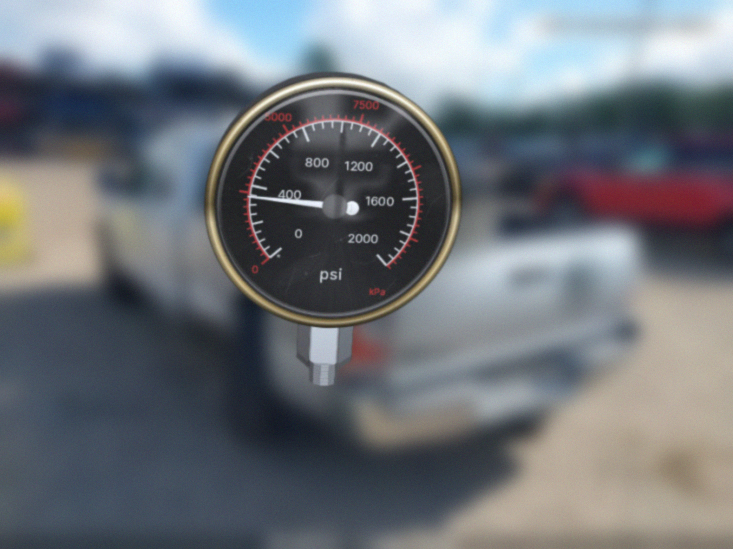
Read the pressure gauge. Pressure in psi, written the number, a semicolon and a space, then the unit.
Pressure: 350; psi
